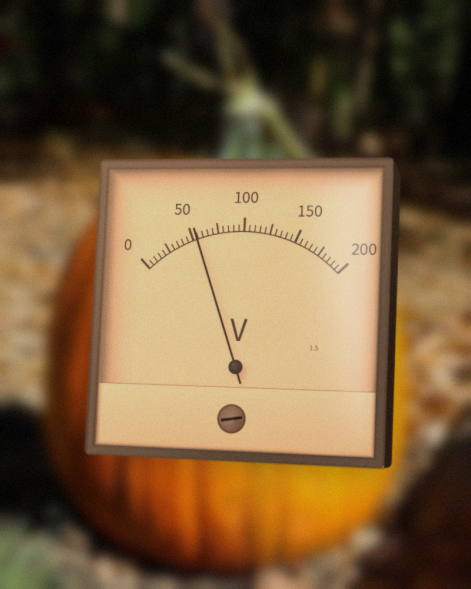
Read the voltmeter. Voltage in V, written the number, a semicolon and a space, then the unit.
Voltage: 55; V
